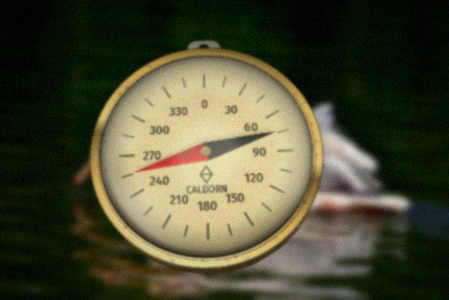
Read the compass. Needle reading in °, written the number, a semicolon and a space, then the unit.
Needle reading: 255; °
